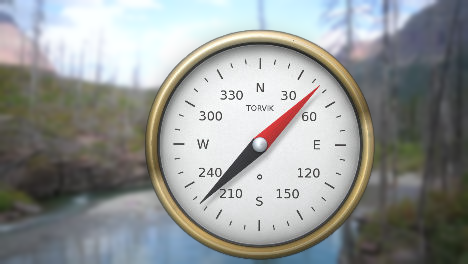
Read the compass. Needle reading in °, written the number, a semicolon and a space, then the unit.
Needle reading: 45; °
